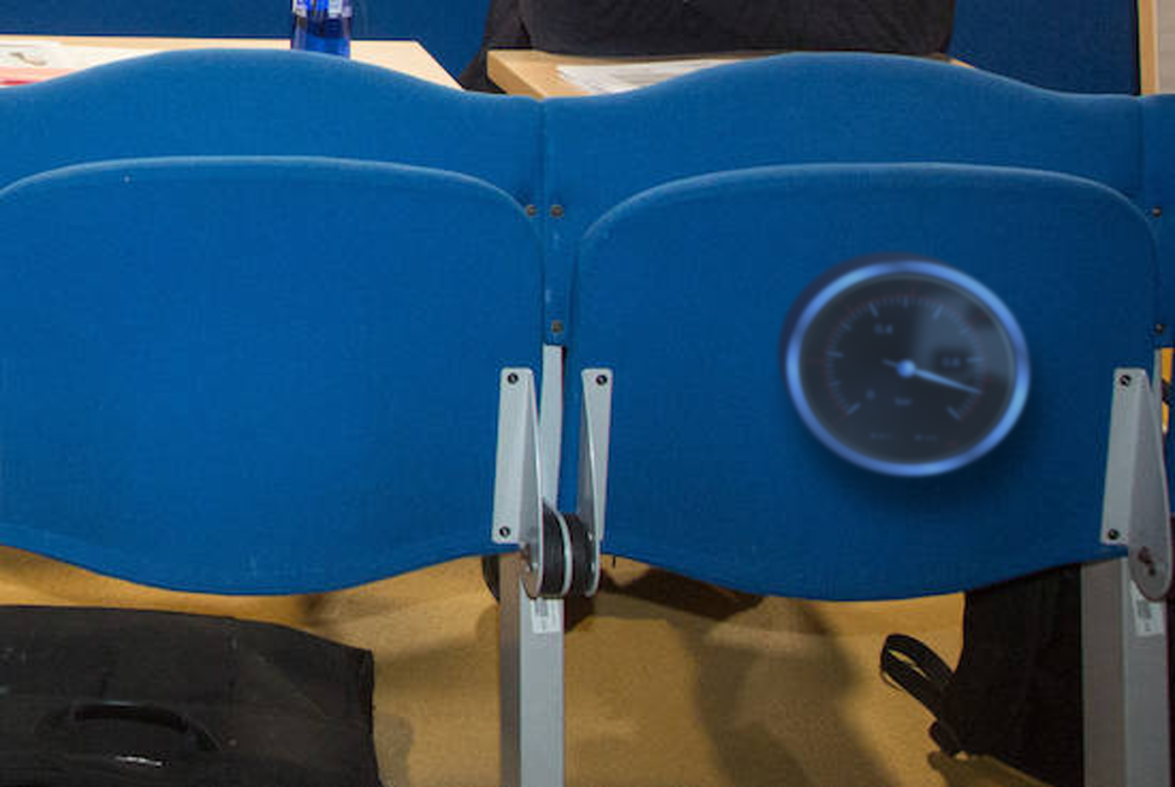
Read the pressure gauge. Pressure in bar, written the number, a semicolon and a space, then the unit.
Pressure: 0.9; bar
